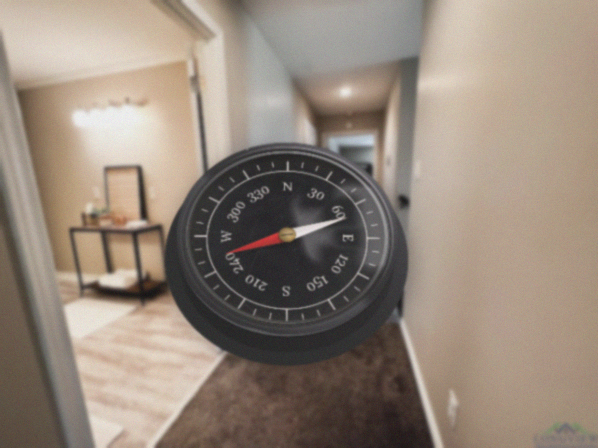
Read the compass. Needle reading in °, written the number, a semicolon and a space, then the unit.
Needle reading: 250; °
